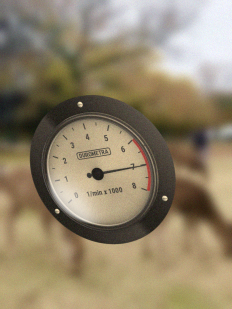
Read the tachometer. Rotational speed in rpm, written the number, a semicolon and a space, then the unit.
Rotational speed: 7000; rpm
